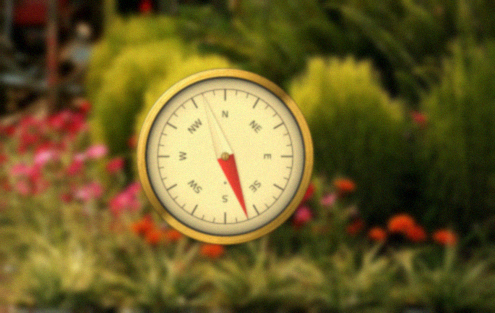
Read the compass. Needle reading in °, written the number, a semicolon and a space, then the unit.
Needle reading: 160; °
